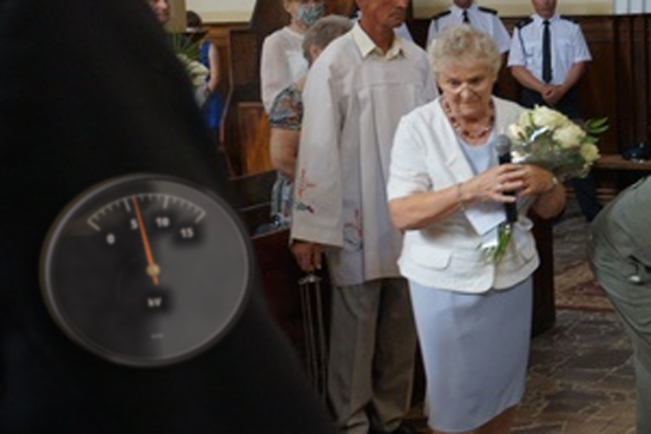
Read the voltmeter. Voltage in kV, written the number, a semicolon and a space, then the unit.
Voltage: 6; kV
